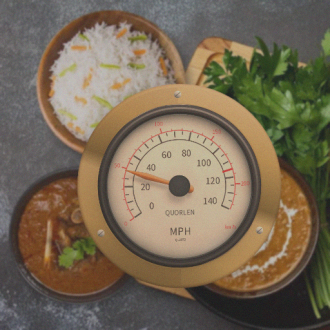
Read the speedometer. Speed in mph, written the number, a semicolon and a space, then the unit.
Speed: 30; mph
